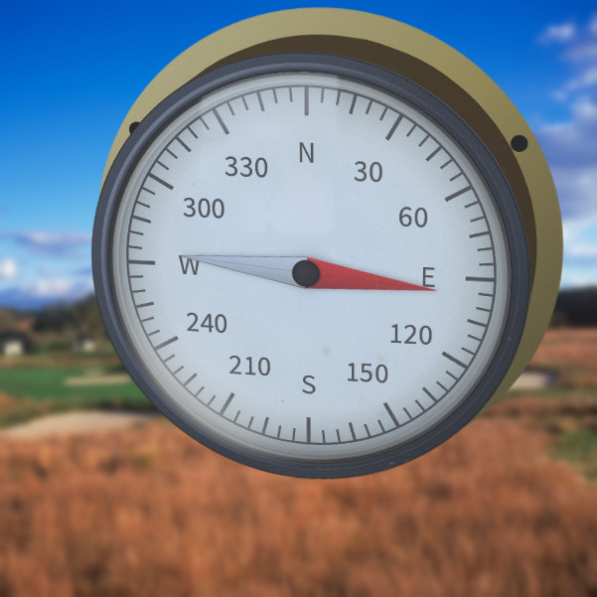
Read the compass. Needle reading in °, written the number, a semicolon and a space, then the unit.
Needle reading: 95; °
